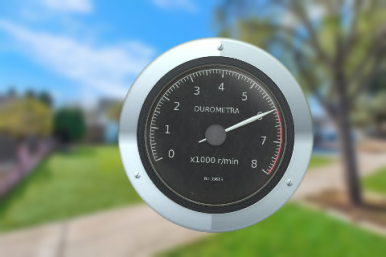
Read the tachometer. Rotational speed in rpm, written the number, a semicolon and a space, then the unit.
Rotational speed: 6000; rpm
